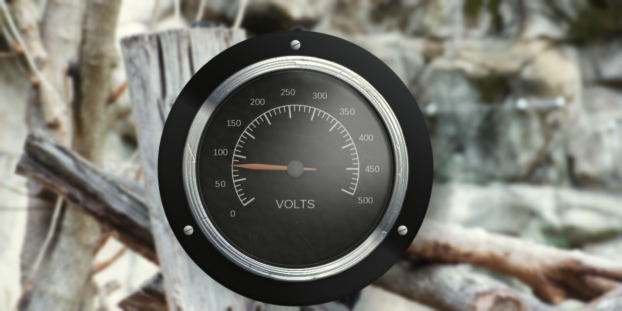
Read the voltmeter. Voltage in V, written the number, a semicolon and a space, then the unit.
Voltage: 80; V
